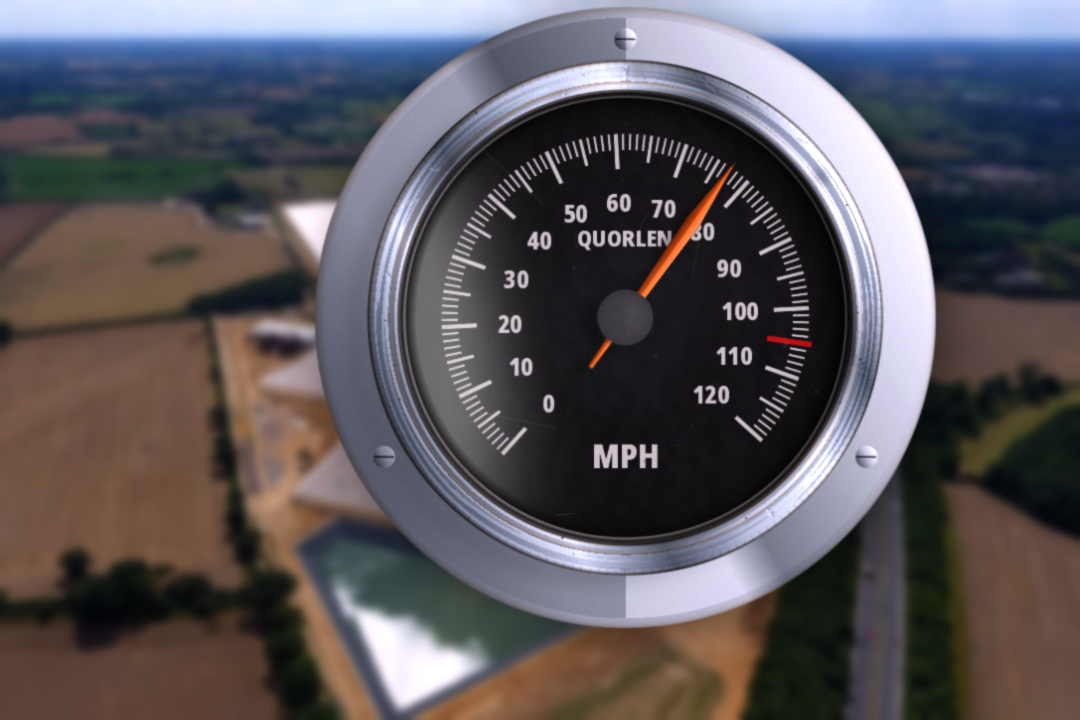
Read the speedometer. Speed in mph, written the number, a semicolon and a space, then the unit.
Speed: 77; mph
